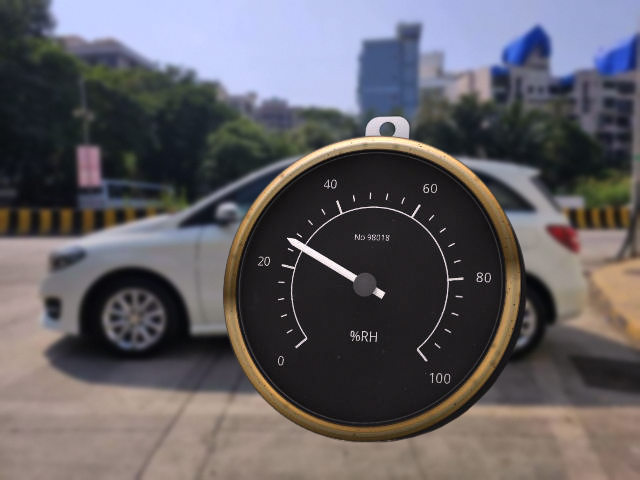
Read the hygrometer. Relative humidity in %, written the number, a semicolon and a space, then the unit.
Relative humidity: 26; %
